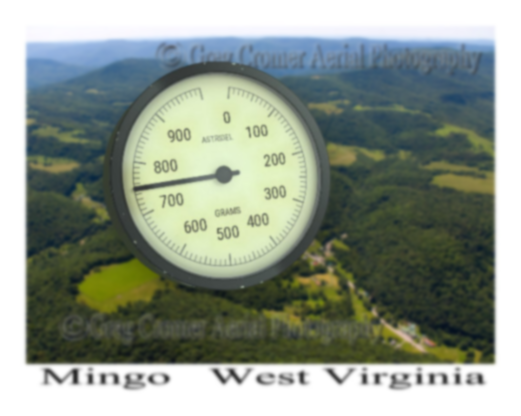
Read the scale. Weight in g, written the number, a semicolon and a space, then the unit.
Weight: 750; g
